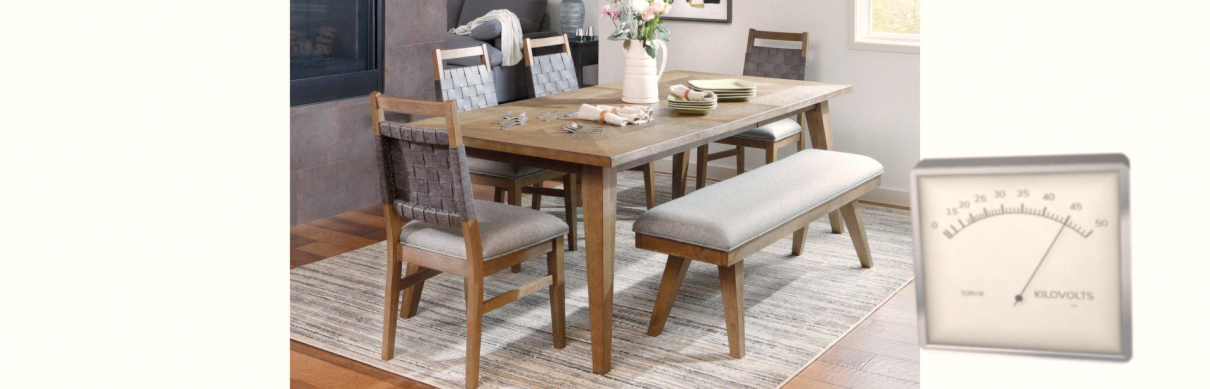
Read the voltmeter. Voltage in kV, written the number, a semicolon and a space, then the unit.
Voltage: 45; kV
